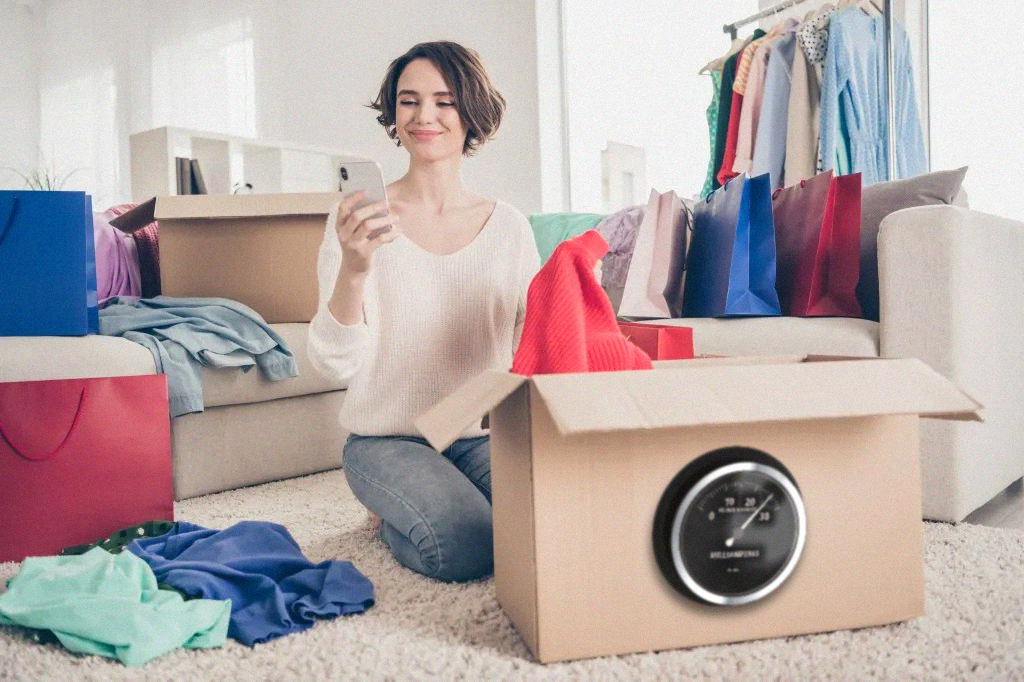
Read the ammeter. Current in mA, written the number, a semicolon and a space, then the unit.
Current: 25; mA
